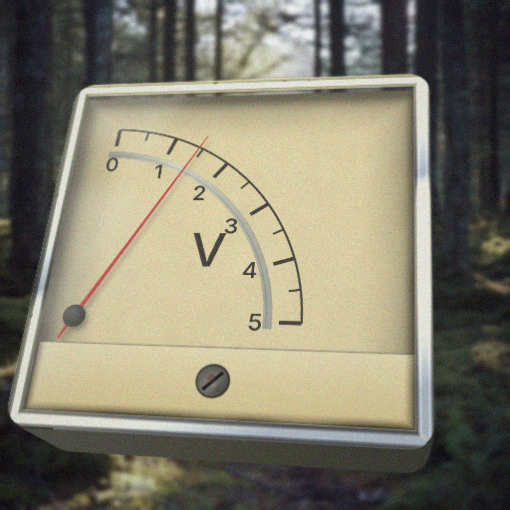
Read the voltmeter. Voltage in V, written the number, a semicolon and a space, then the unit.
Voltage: 1.5; V
